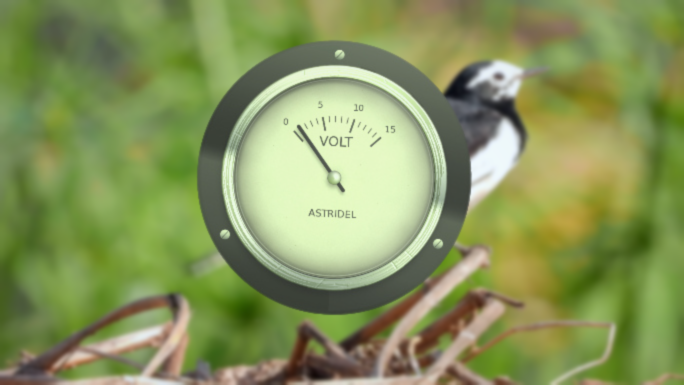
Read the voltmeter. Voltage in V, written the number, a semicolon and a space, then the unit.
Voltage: 1; V
